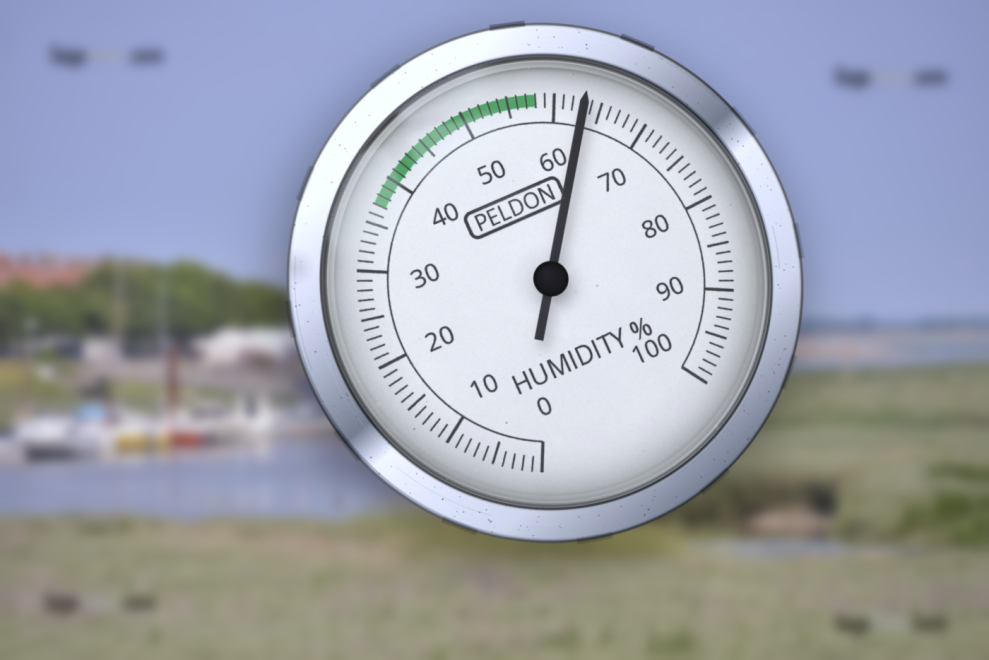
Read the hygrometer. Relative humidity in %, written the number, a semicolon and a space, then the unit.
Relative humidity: 63; %
